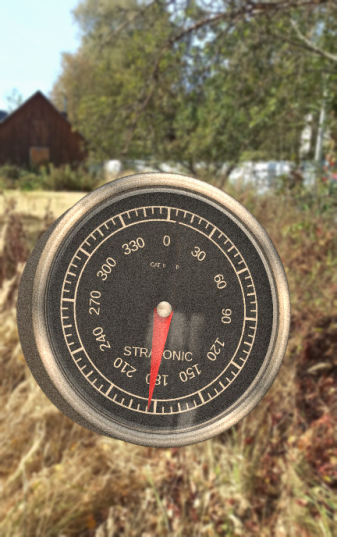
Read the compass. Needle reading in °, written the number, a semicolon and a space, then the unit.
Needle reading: 185; °
